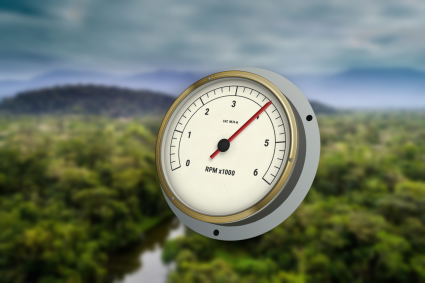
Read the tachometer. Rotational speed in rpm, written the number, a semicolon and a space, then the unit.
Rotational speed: 4000; rpm
